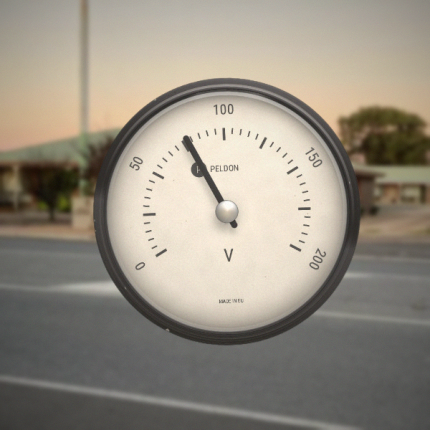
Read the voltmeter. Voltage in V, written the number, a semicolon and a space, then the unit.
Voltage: 77.5; V
